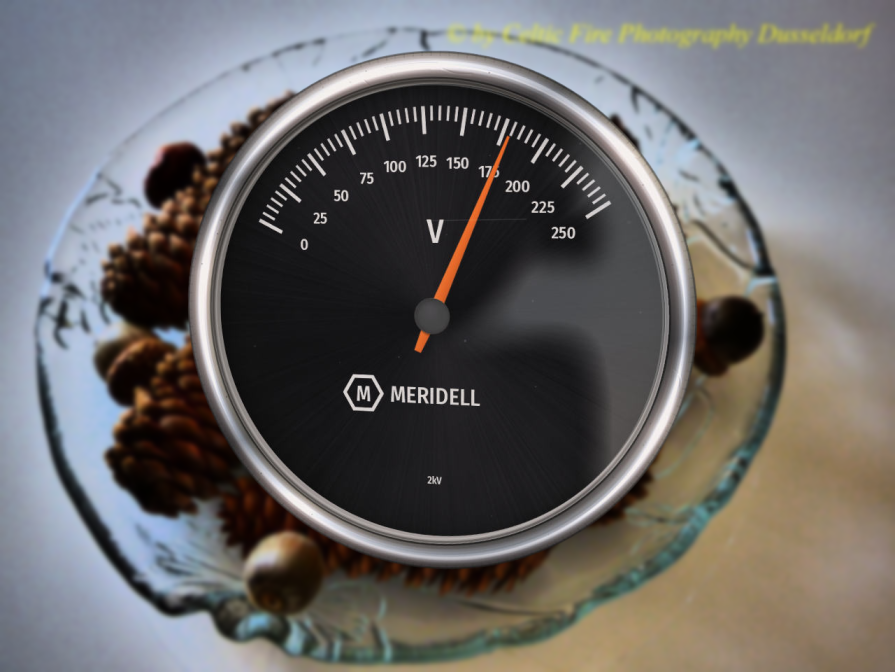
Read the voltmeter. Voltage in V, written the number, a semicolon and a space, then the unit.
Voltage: 180; V
